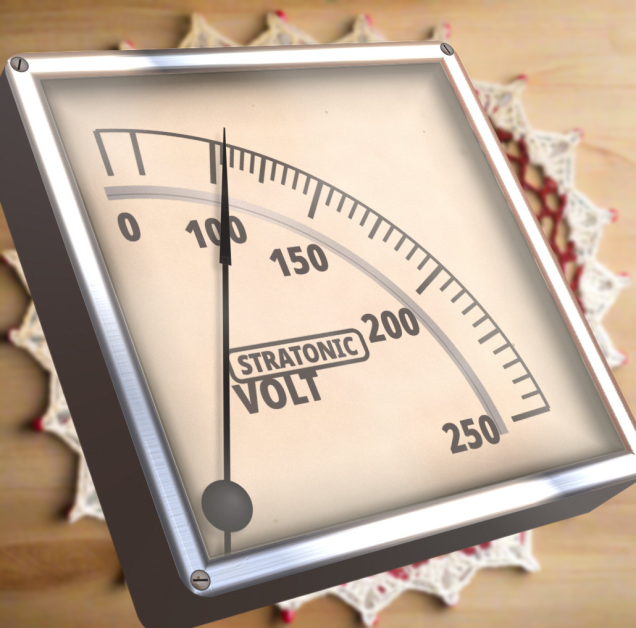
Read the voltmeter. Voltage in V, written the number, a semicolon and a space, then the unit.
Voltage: 105; V
